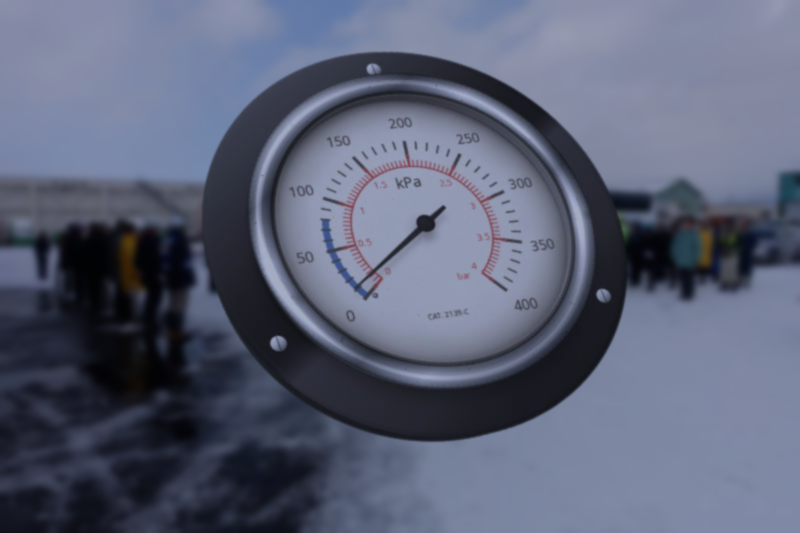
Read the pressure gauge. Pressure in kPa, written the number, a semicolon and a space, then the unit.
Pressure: 10; kPa
